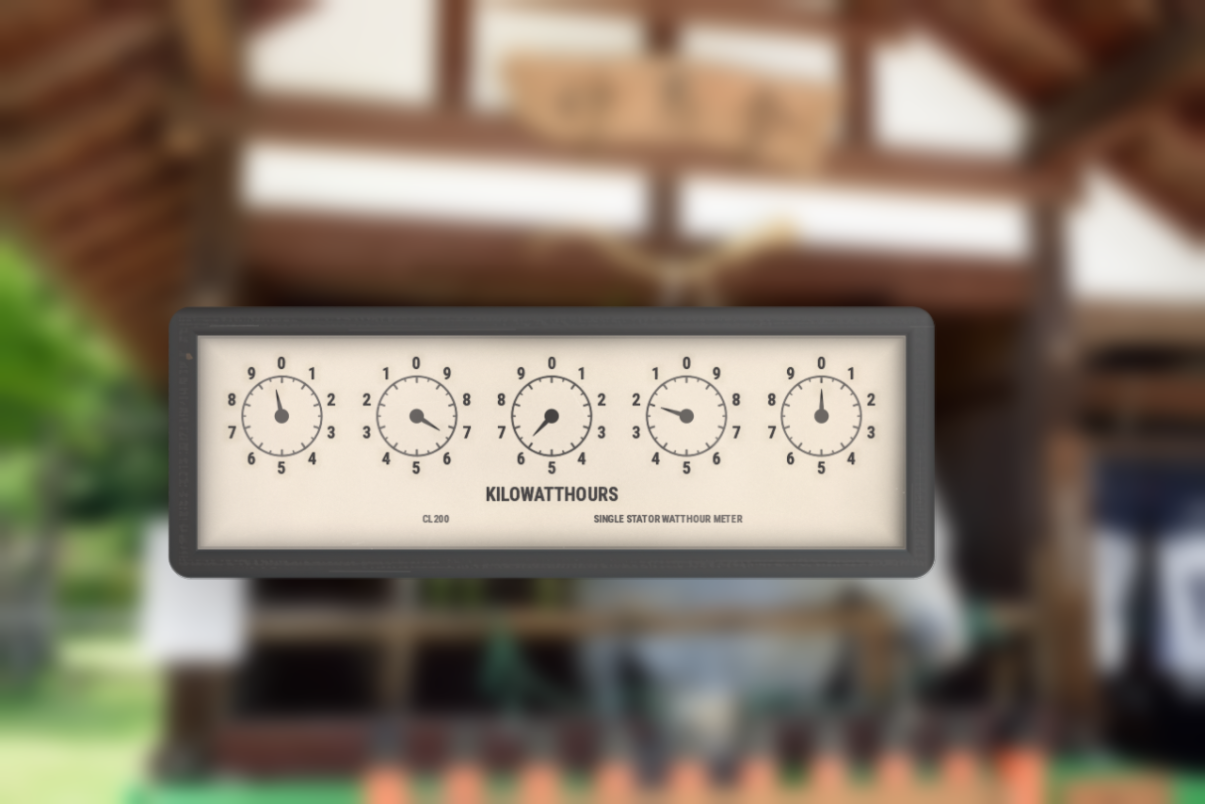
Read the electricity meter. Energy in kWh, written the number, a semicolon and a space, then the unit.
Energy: 96620; kWh
